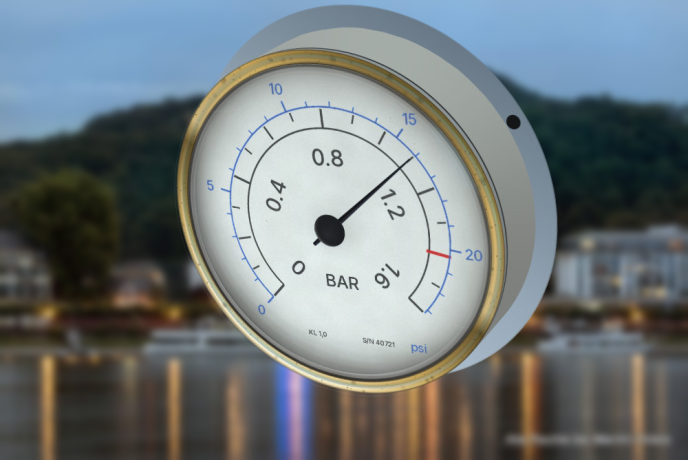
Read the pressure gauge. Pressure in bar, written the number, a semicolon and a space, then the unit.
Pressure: 1.1; bar
